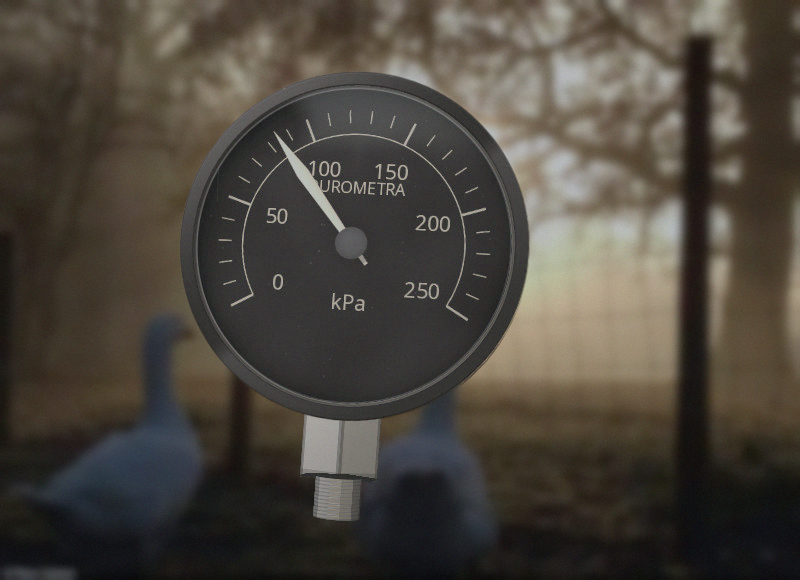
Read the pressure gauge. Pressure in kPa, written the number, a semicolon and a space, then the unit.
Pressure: 85; kPa
